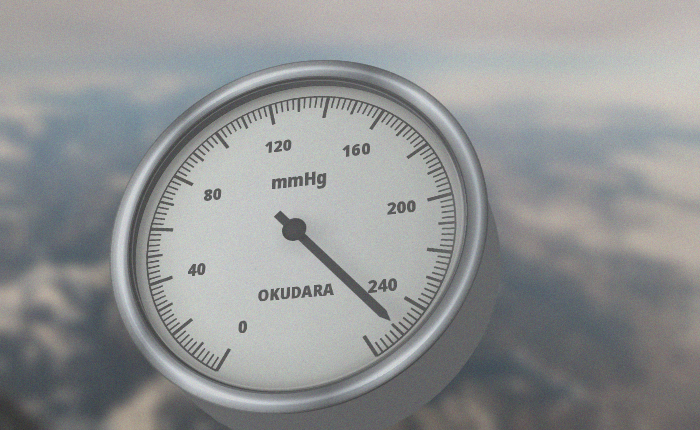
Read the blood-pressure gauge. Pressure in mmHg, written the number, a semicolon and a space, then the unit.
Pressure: 250; mmHg
